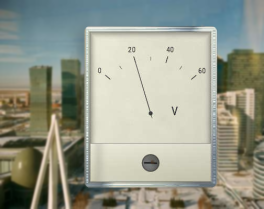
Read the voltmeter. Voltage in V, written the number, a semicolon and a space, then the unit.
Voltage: 20; V
